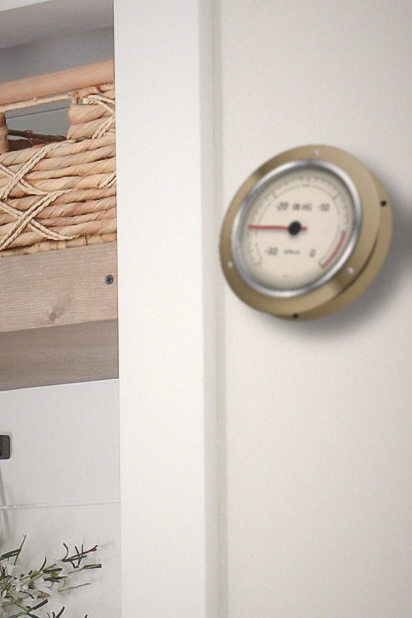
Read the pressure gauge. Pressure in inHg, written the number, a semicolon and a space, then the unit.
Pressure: -25; inHg
